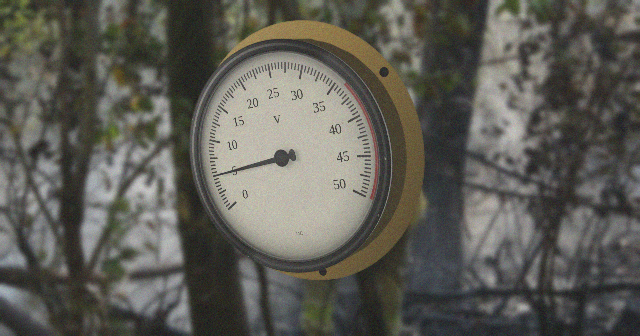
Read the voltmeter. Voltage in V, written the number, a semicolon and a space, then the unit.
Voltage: 5; V
